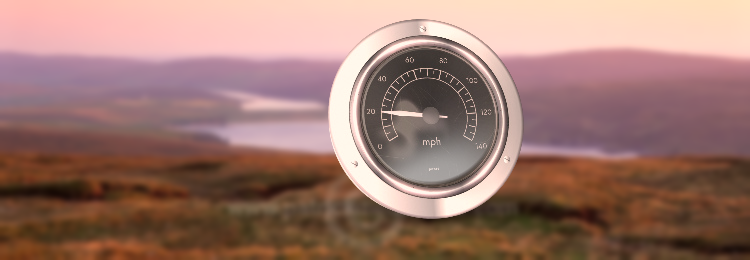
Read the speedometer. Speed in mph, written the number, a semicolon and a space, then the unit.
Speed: 20; mph
